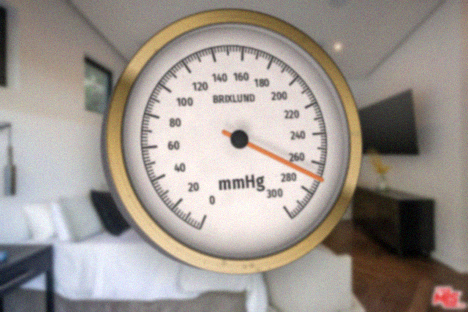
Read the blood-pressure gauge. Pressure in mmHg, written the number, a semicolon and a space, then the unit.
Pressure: 270; mmHg
